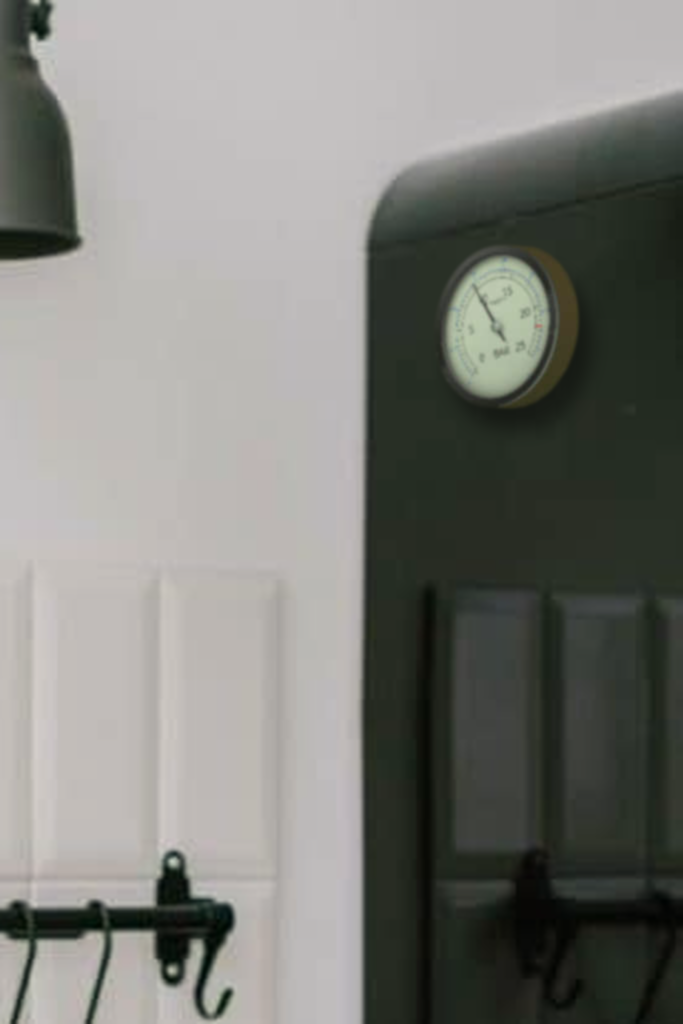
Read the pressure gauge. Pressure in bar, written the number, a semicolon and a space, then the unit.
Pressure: 10; bar
